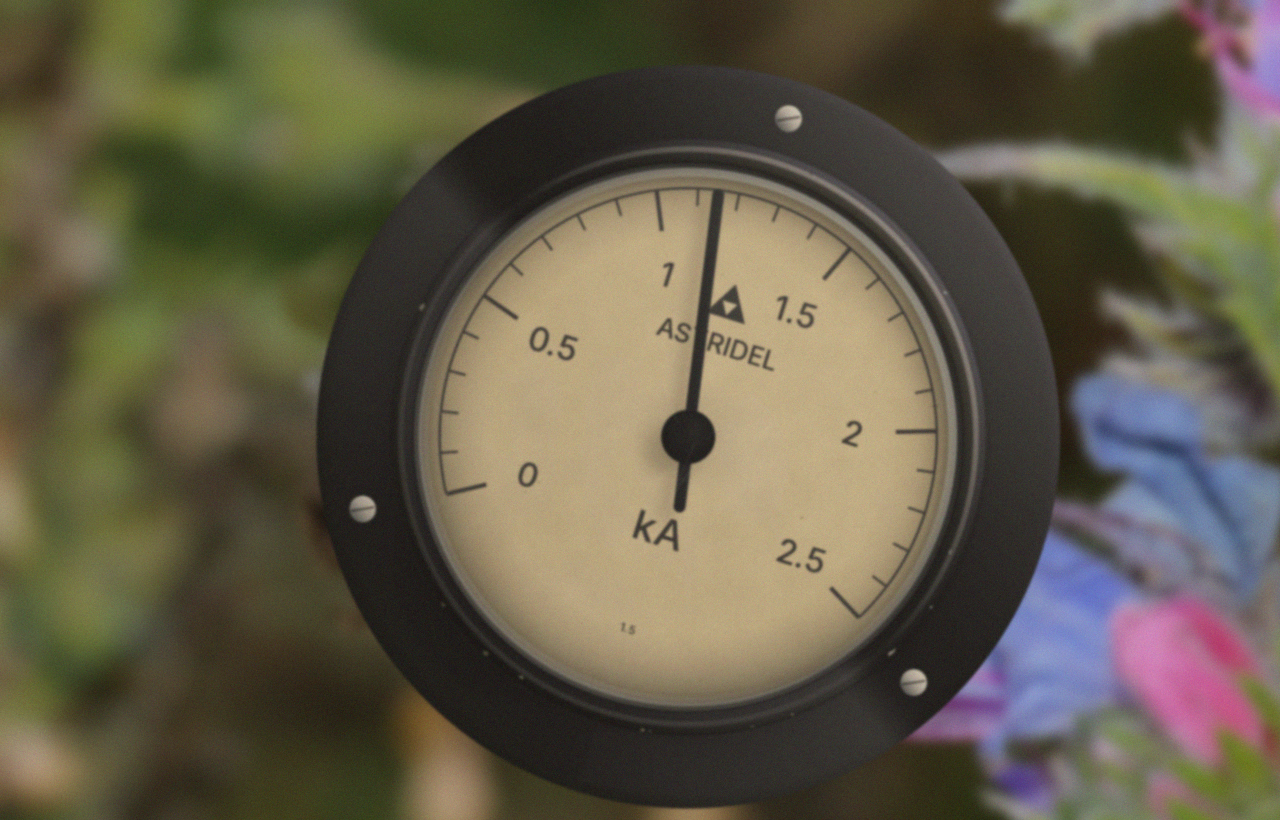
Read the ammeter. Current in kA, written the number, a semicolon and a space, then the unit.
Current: 1.15; kA
